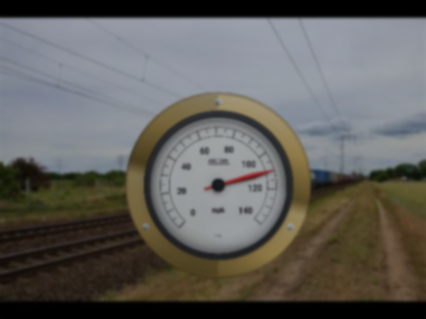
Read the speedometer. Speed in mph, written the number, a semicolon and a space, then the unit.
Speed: 110; mph
